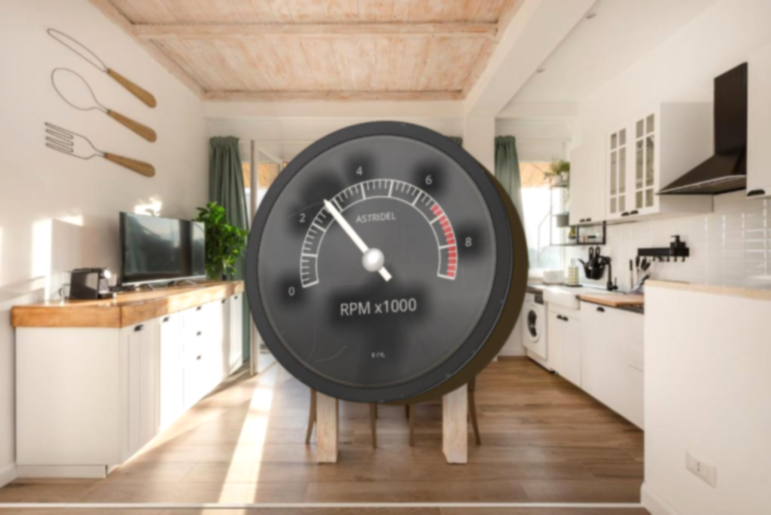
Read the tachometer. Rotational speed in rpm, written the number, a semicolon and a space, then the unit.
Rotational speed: 2800; rpm
